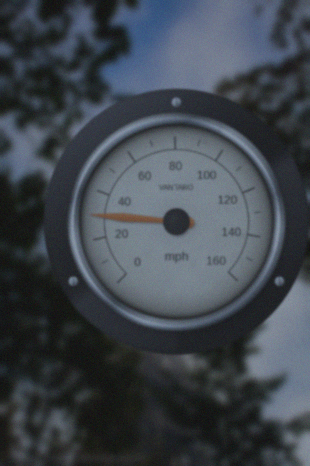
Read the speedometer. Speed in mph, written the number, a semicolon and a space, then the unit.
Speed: 30; mph
